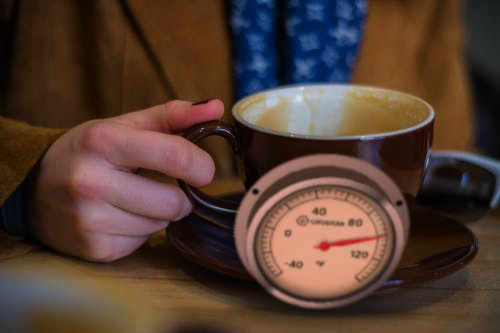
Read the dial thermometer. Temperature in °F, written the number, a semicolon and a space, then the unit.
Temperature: 100; °F
